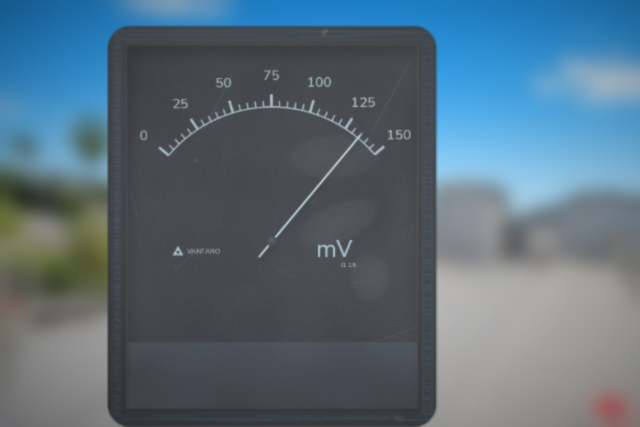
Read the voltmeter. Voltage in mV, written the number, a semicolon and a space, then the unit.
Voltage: 135; mV
